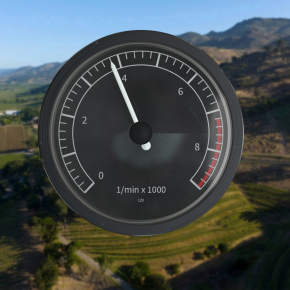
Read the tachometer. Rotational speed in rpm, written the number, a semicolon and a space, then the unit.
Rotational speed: 3800; rpm
